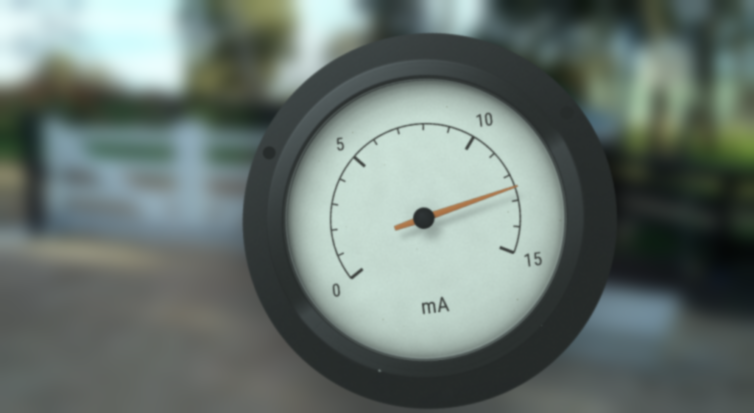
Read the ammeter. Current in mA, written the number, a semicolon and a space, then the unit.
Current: 12.5; mA
